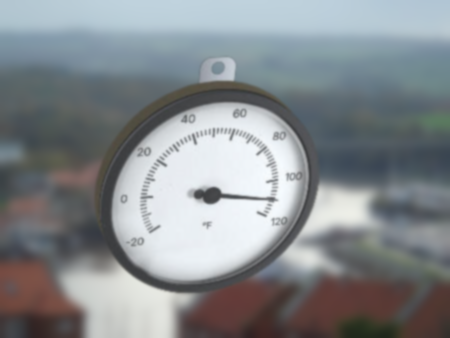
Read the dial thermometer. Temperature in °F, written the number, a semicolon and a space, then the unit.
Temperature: 110; °F
